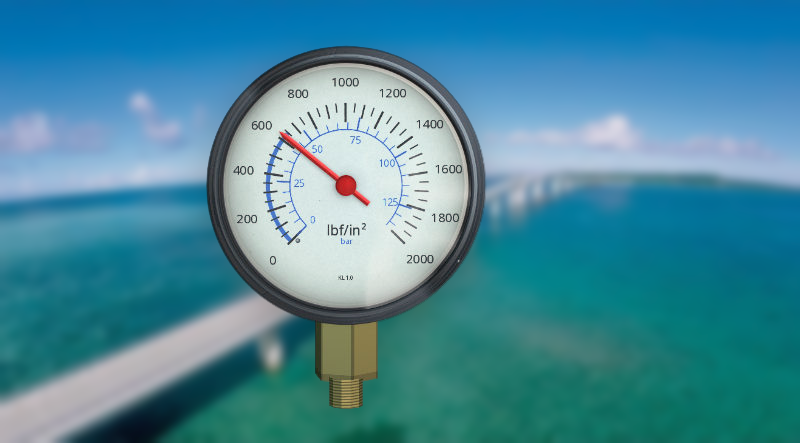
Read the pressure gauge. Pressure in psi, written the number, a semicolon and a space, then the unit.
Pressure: 625; psi
